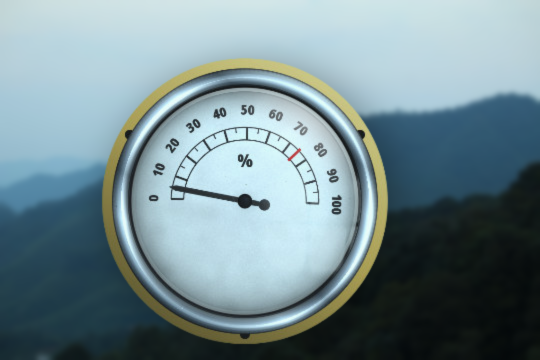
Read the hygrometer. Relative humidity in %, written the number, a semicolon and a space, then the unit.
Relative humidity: 5; %
